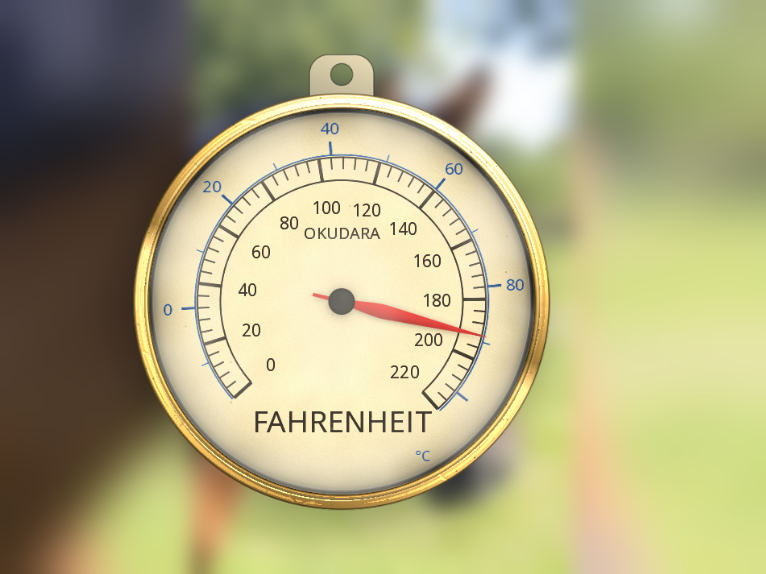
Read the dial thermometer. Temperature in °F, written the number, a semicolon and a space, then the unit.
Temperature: 192; °F
